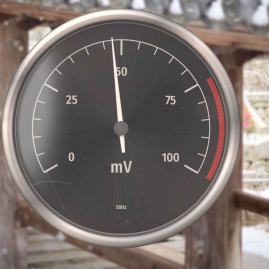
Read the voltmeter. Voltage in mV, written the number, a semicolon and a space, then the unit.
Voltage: 47.5; mV
